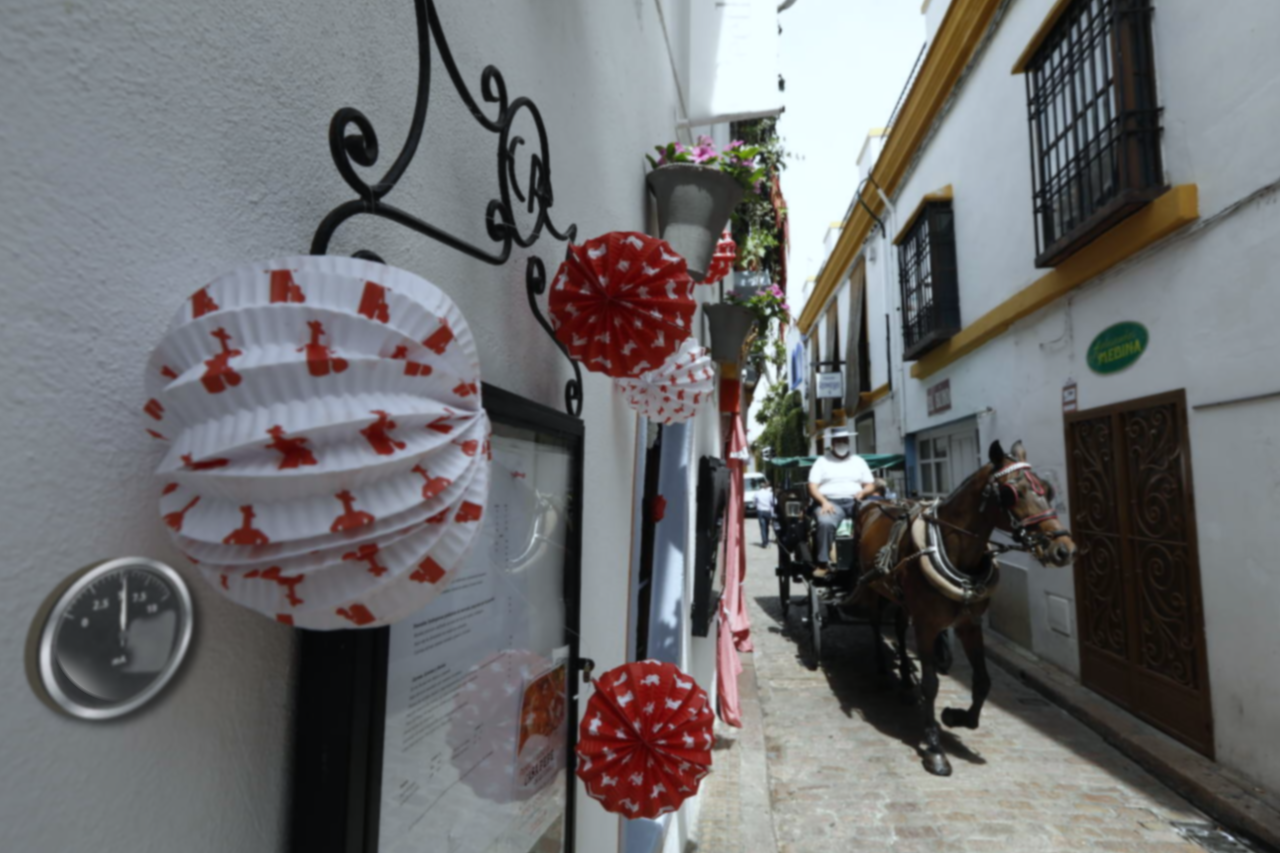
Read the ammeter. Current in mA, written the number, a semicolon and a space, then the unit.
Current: 5; mA
